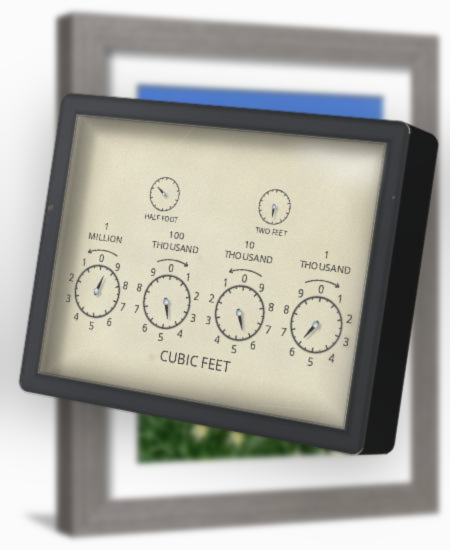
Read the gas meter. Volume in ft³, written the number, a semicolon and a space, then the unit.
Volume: 945600; ft³
